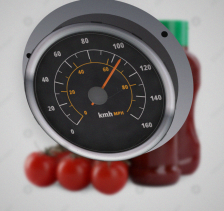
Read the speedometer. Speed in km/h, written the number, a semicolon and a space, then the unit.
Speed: 105; km/h
